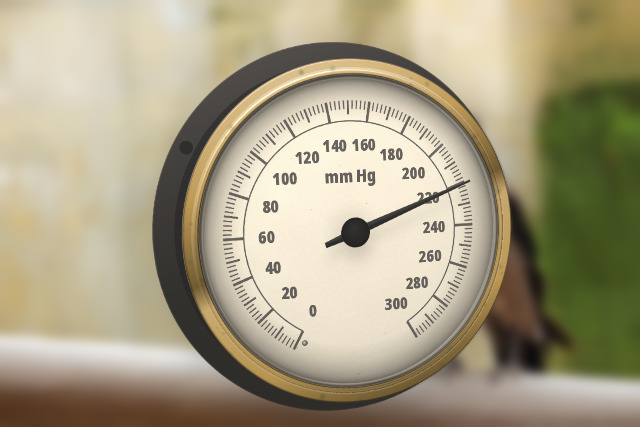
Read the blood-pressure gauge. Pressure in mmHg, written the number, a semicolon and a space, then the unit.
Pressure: 220; mmHg
